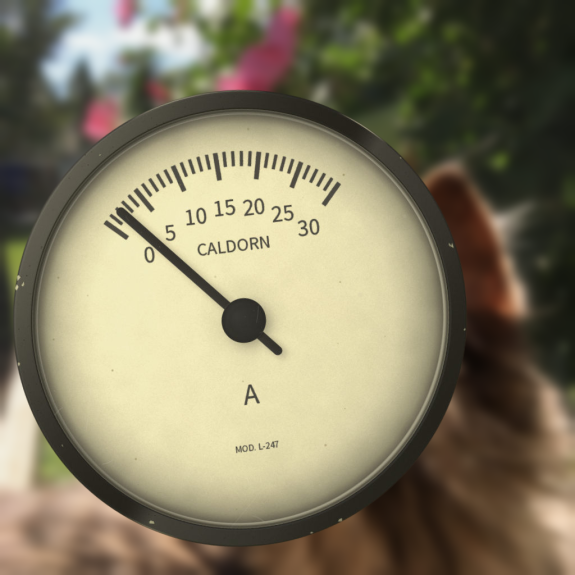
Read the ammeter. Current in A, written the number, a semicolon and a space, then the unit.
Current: 2; A
